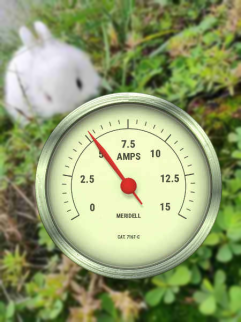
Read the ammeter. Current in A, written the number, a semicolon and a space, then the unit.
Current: 5.25; A
